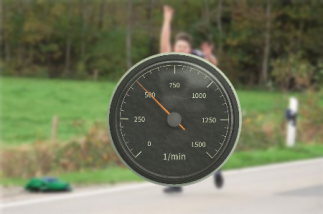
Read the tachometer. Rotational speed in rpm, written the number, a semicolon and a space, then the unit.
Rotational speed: 500; rpm
